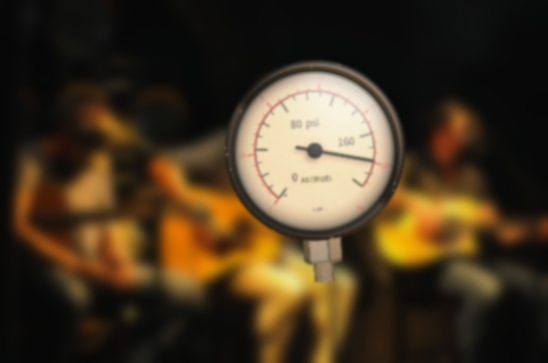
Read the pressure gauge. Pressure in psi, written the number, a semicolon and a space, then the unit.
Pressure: 180; psi
